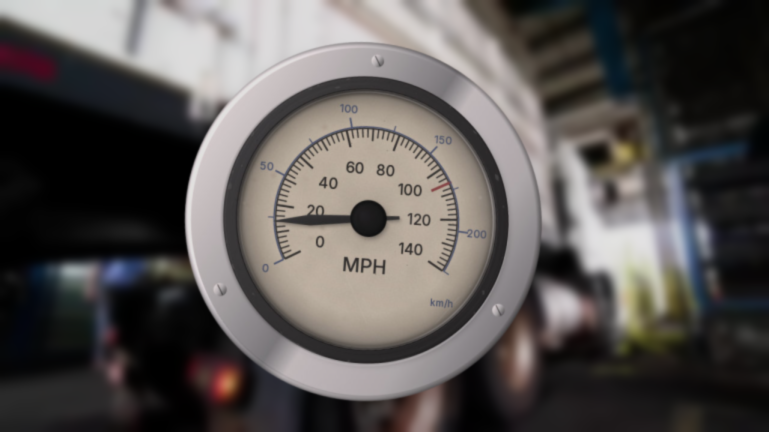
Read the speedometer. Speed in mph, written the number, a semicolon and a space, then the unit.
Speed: 14; mph
